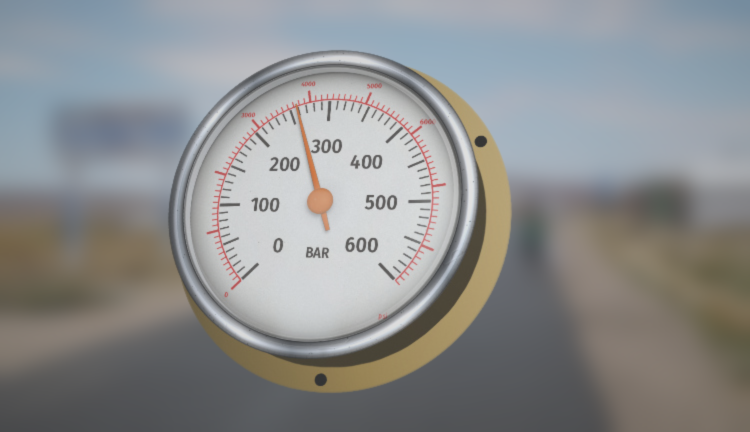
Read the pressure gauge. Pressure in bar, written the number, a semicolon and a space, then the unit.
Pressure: 260; bar
